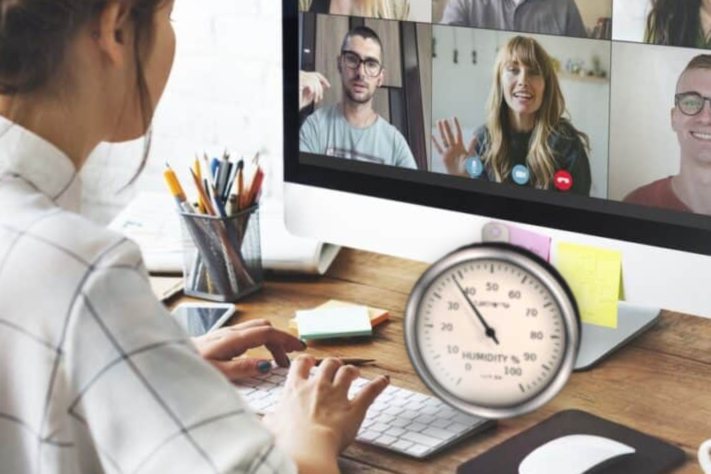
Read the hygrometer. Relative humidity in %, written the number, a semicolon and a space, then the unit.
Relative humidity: 38; %
